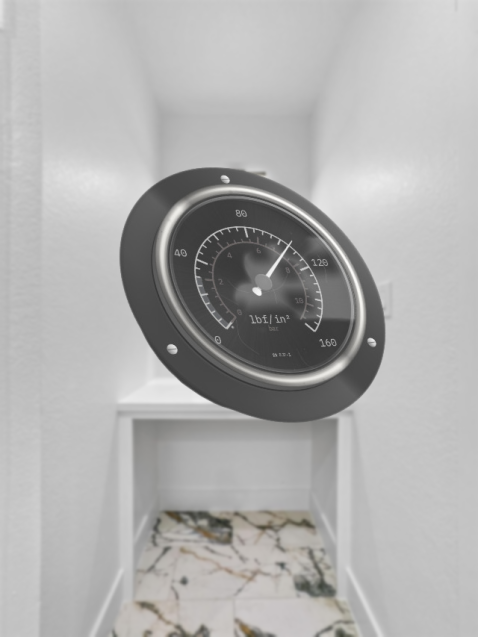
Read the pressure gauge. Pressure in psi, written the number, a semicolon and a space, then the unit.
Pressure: 105; psi
